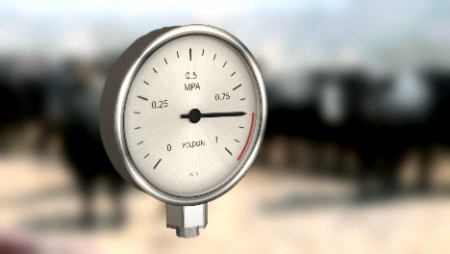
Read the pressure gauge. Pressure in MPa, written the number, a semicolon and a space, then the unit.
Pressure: 0.85; MPa
